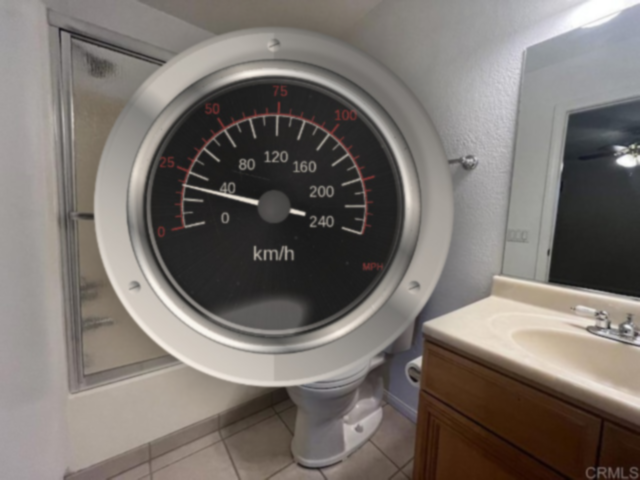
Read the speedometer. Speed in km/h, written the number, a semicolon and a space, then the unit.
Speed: 30; km/h
